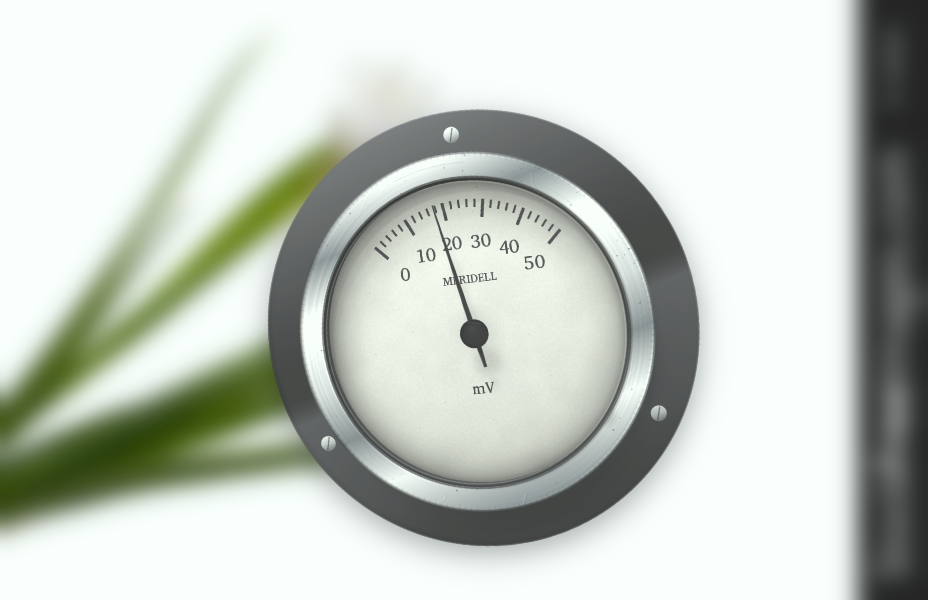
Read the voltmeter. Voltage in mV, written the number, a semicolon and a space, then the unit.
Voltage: 18; mV
